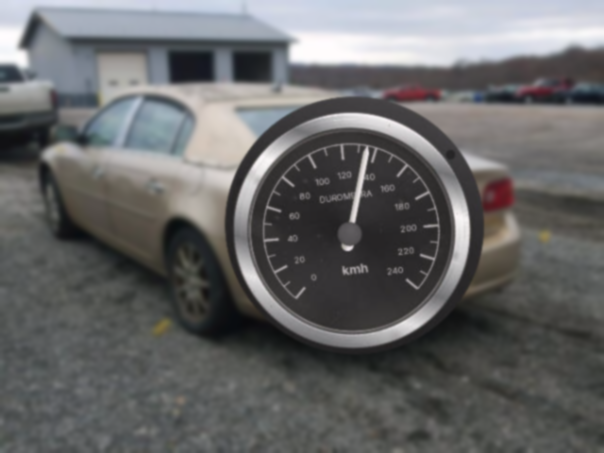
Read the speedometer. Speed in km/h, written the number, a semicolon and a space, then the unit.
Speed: 135; km/h
